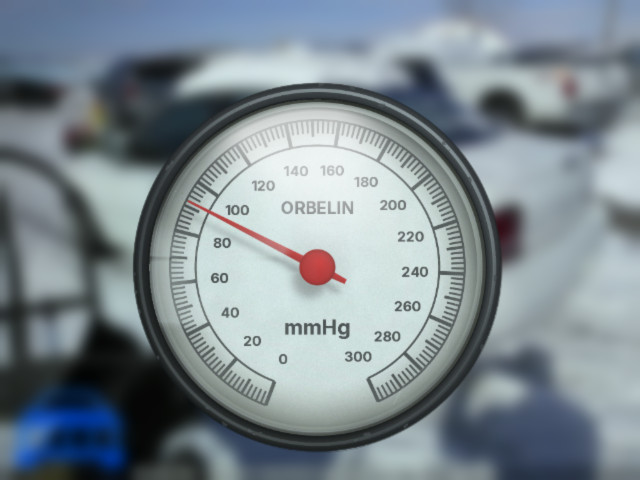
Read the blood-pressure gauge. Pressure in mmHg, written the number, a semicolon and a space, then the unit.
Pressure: 92; mmHg
